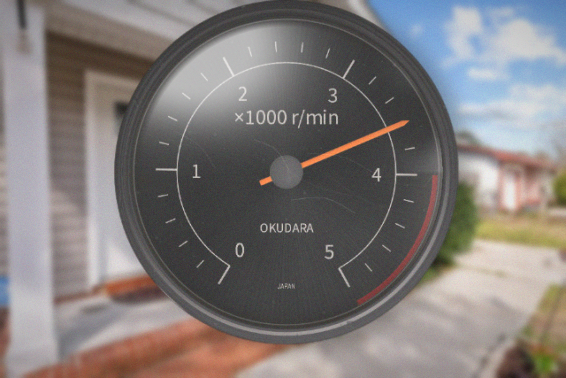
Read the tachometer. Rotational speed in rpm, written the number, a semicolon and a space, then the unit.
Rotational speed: 3600; rpm
